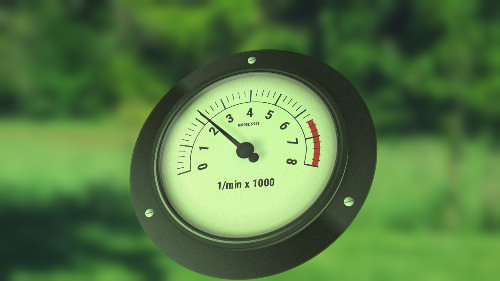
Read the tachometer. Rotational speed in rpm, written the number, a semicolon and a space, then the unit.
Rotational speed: 2200; rpm
